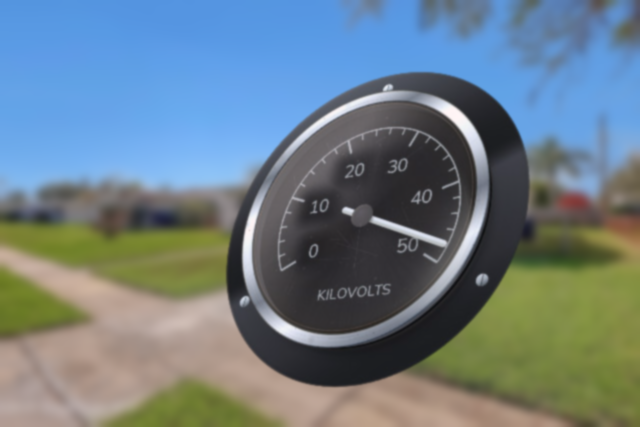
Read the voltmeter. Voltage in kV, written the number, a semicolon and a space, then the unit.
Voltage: 48; kV
